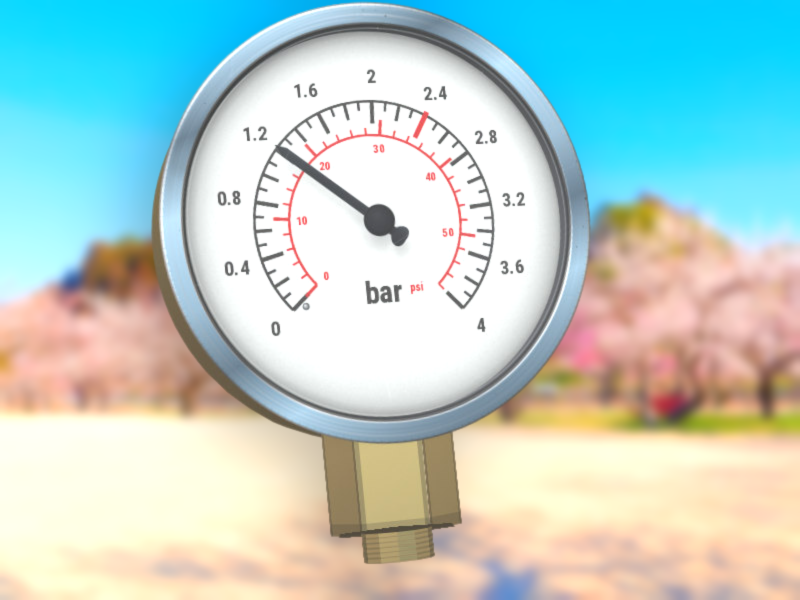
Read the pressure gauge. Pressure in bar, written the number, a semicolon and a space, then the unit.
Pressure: 1.2; bar
